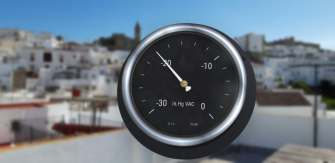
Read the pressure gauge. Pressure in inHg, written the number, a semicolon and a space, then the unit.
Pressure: -20; inHg
